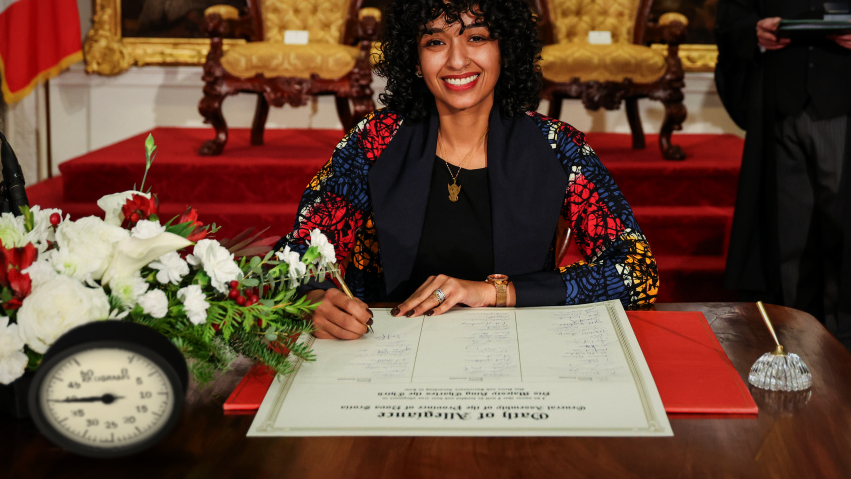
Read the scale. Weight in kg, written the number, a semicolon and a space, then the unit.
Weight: 40; kg
